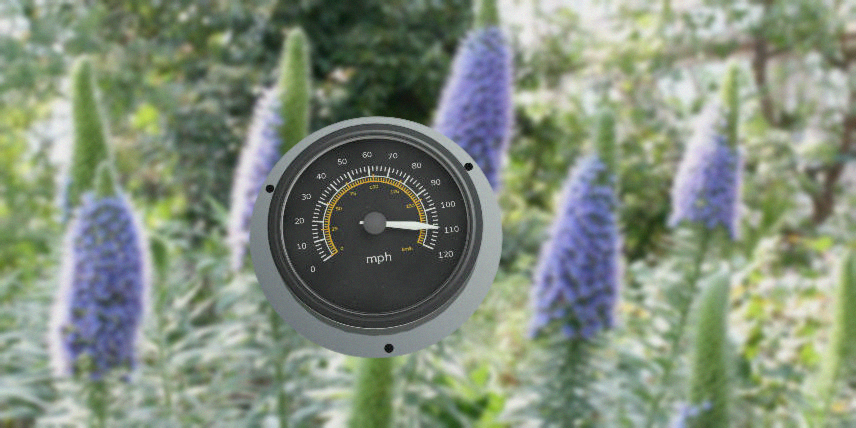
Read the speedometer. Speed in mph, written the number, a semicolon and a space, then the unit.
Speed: 110; mph
